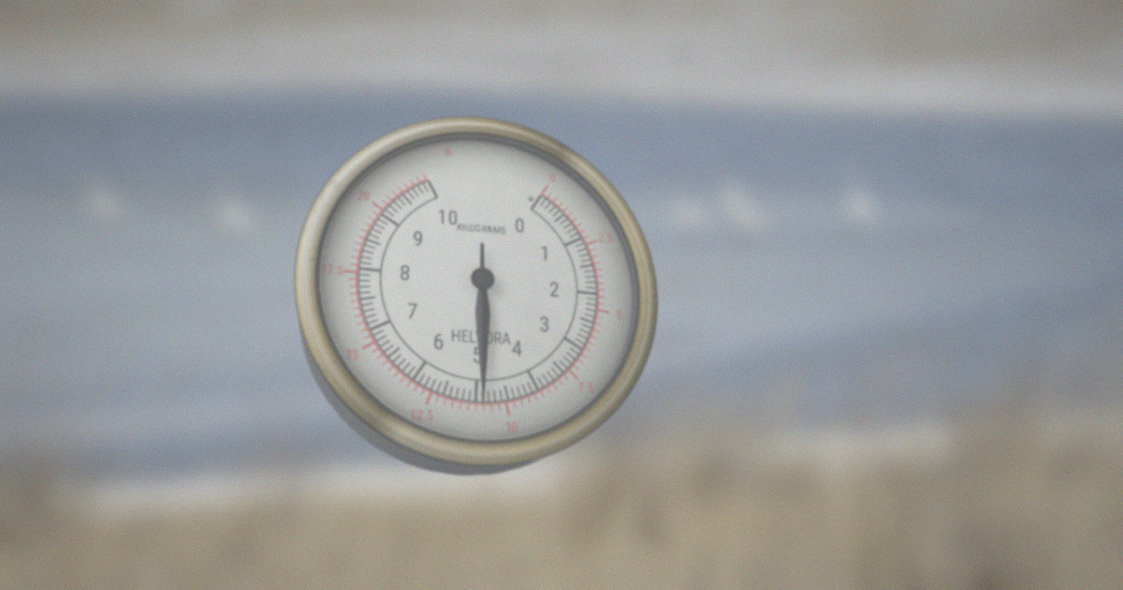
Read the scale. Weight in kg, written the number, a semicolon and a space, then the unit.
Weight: 4.9; kg
